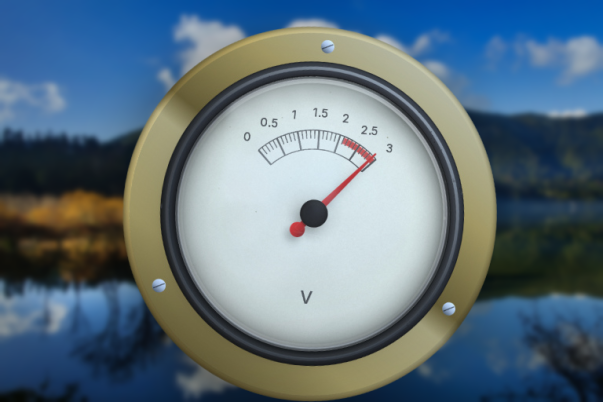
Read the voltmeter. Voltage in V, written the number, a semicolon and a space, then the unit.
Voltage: 2.9; V
